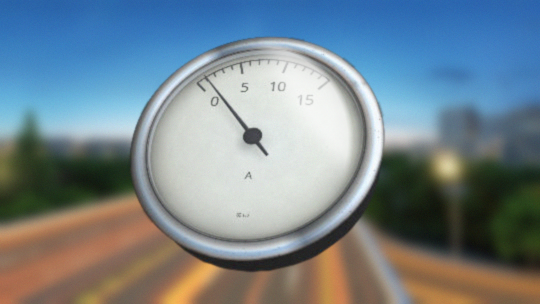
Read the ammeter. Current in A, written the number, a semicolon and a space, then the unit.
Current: 1; A
